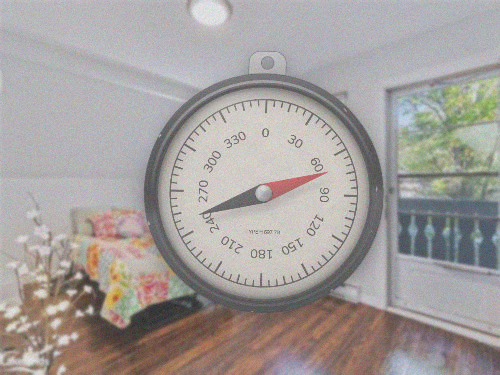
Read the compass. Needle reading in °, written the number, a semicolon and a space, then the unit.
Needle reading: 70; °
